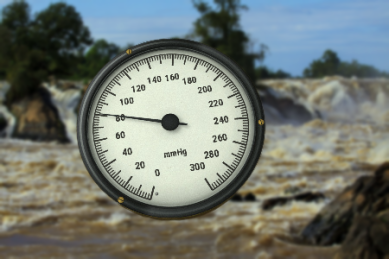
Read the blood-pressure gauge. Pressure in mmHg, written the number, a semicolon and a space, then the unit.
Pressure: 80; mmHg
